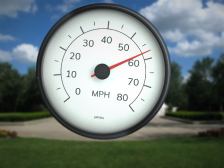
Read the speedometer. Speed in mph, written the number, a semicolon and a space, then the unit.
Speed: 57.5; mph
